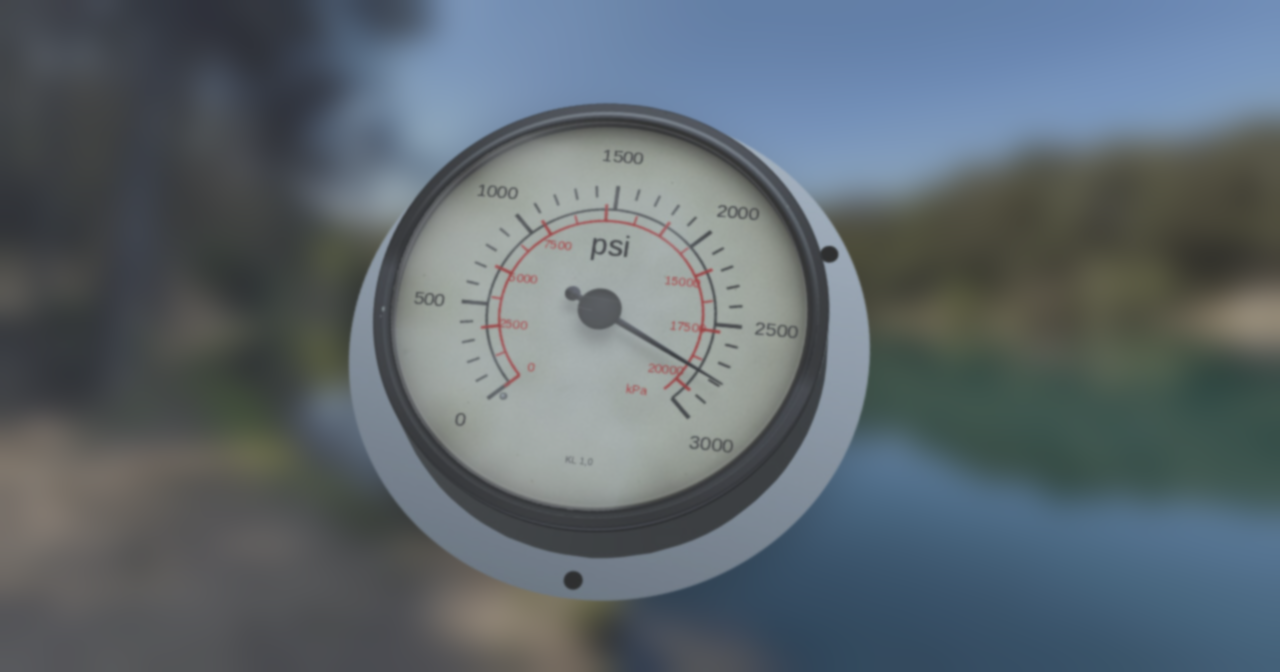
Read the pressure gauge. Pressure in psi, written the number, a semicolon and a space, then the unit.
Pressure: 2800; psi
